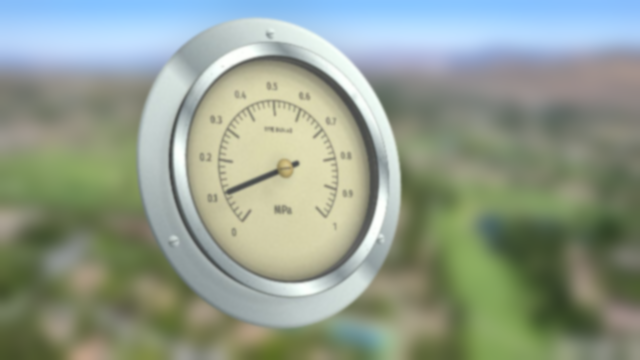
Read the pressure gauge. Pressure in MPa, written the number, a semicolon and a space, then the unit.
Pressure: 0.1; MPa
